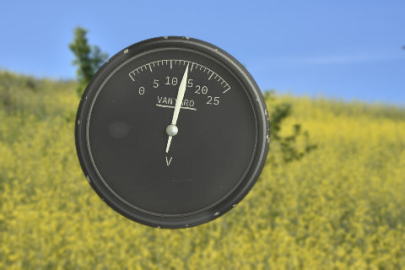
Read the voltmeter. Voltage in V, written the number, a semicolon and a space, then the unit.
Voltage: 14; V
